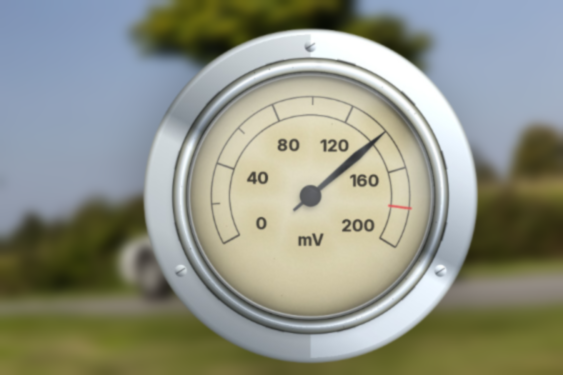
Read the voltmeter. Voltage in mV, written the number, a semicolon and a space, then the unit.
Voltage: 140; mV
